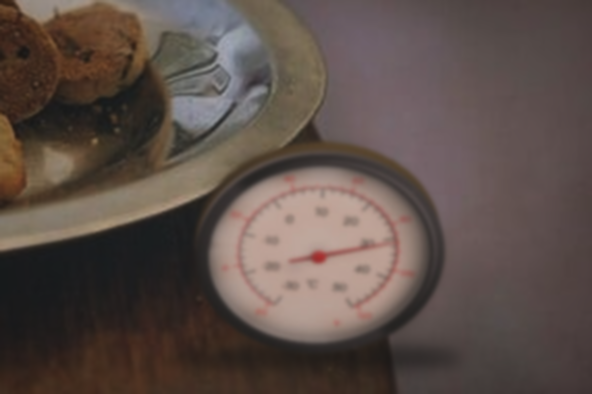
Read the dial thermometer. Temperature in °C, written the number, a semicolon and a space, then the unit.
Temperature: 30; °C
